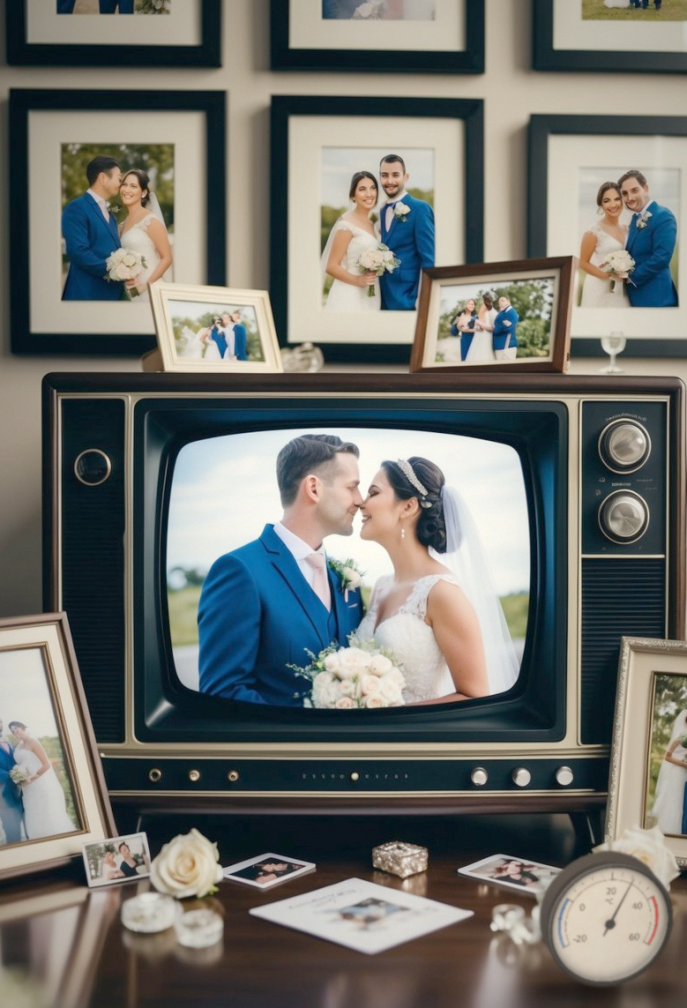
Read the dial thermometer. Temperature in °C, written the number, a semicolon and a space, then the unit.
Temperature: 28; °C
